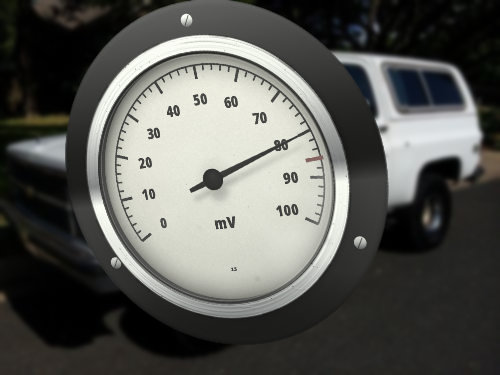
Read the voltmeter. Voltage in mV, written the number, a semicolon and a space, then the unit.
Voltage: 80; mV
